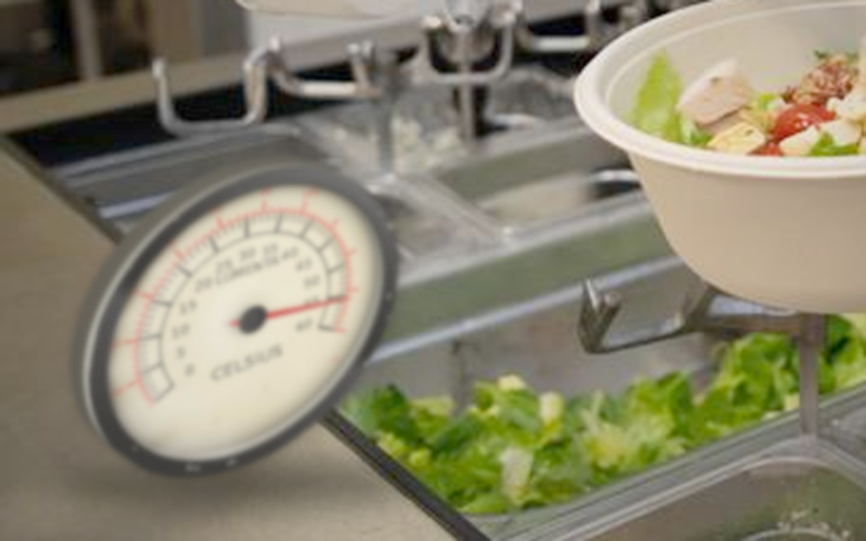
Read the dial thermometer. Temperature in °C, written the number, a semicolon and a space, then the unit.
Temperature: 55; °C
